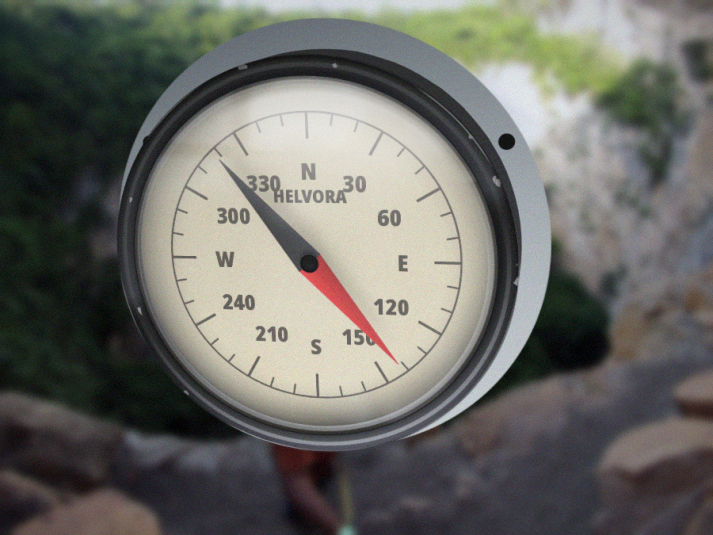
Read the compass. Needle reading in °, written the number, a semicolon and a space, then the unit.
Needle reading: 140; °
